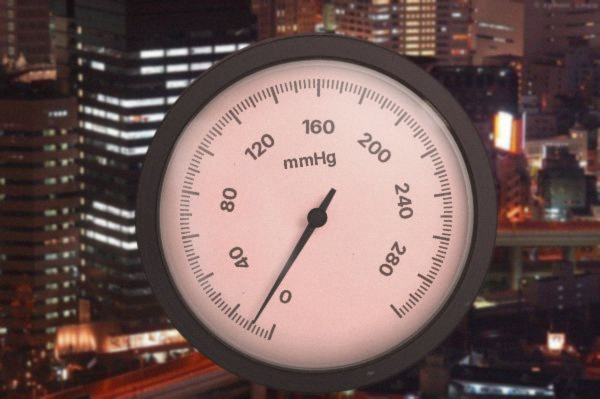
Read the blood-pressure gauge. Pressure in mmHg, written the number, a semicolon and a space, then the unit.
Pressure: 10; mmHg
